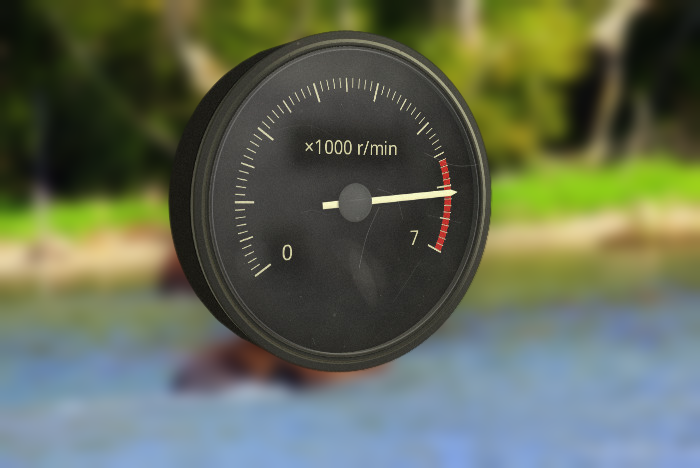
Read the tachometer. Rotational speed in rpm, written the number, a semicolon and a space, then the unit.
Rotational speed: 6100; rpm
